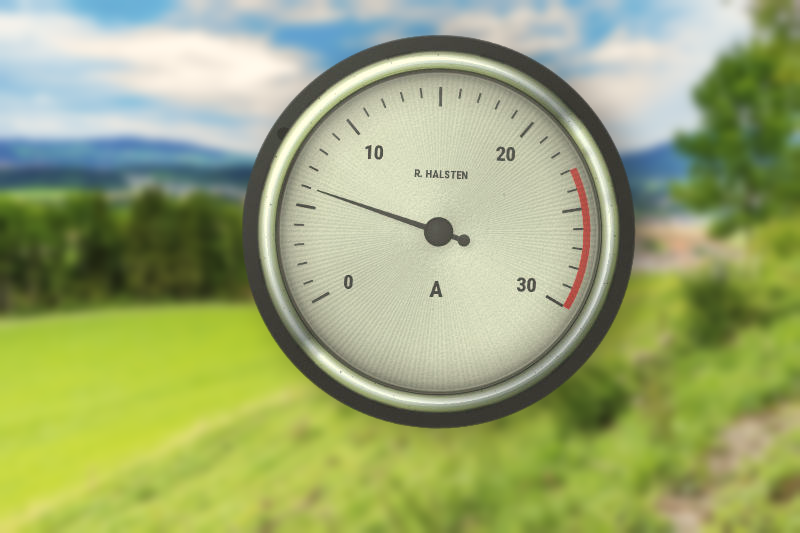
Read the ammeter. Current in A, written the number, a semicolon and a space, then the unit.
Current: 6; A
